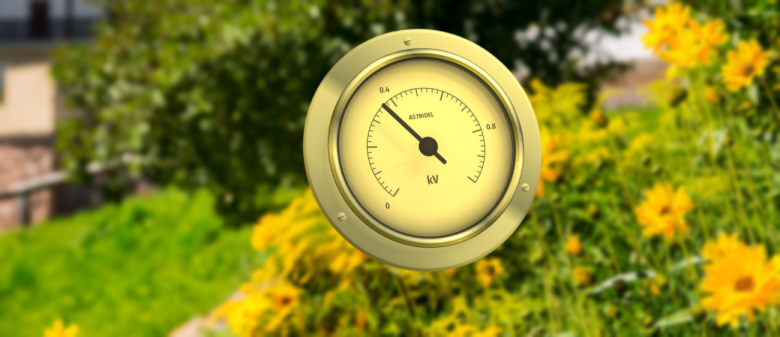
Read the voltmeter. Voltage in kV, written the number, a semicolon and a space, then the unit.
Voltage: 0.36; kV
